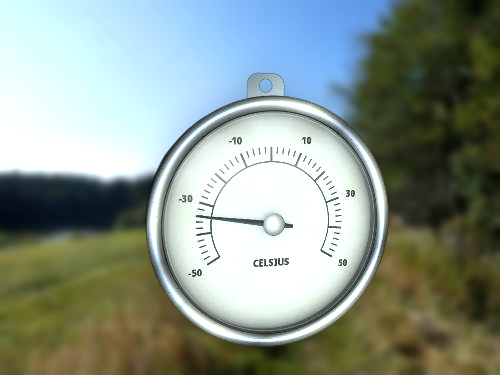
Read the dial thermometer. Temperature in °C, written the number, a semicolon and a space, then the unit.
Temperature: -34; °C
